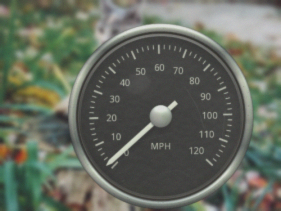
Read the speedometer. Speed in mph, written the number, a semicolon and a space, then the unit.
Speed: 2; mph
